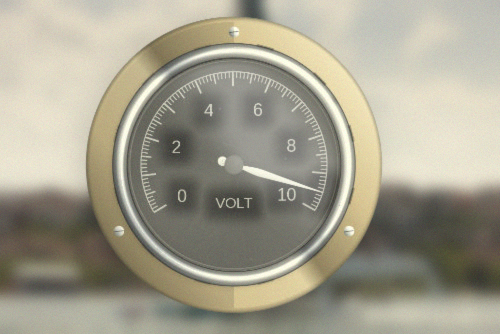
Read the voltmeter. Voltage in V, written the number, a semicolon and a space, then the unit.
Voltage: 9.5; V
